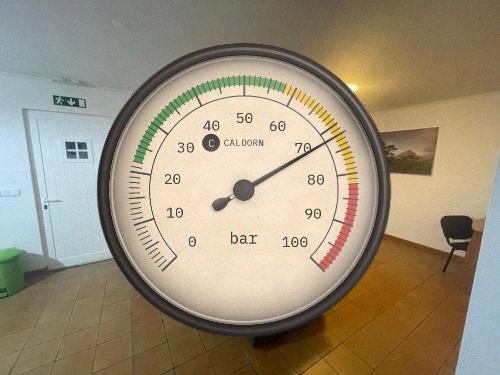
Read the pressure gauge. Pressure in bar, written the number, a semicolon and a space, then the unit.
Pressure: 72; bar
